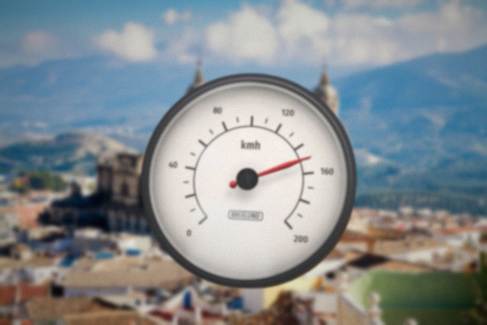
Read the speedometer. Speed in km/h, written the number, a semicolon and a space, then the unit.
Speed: 150; km/h
